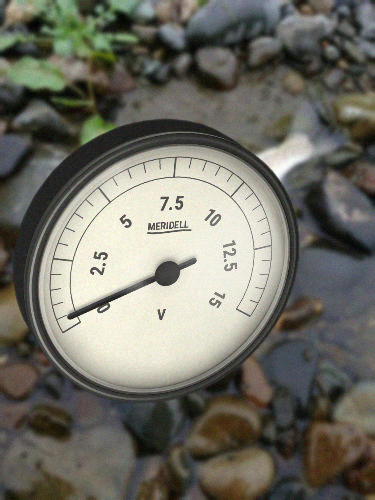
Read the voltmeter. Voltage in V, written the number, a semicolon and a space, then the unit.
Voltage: 0.5; V
